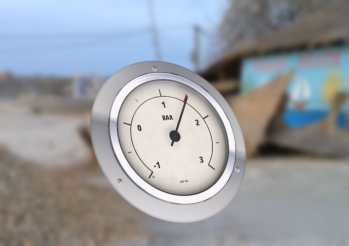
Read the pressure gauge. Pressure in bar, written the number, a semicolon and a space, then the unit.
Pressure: 1.5; bar
